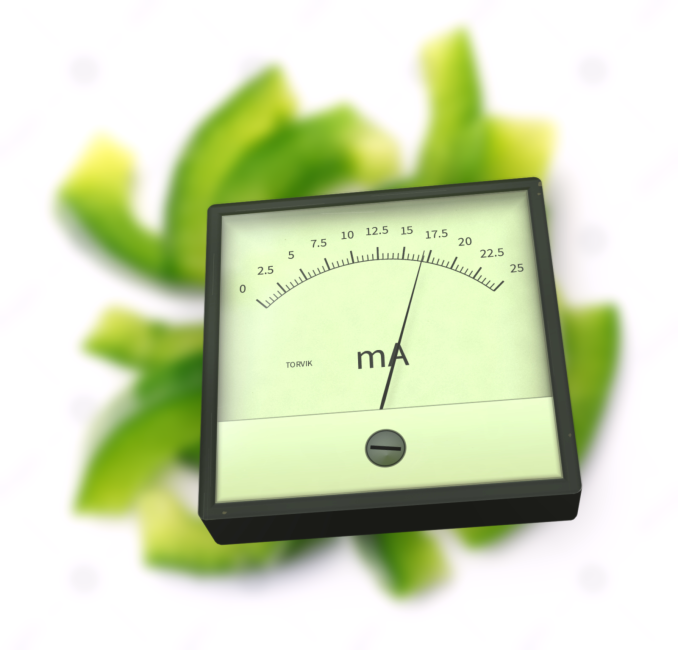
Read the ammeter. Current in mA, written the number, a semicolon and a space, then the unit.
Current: 17; mA
